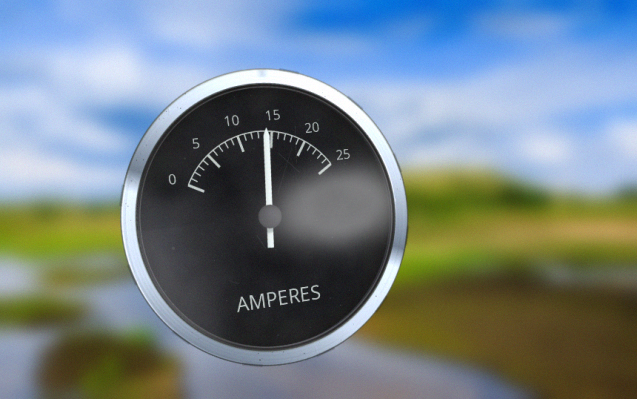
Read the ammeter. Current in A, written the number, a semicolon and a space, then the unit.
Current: 14; A
